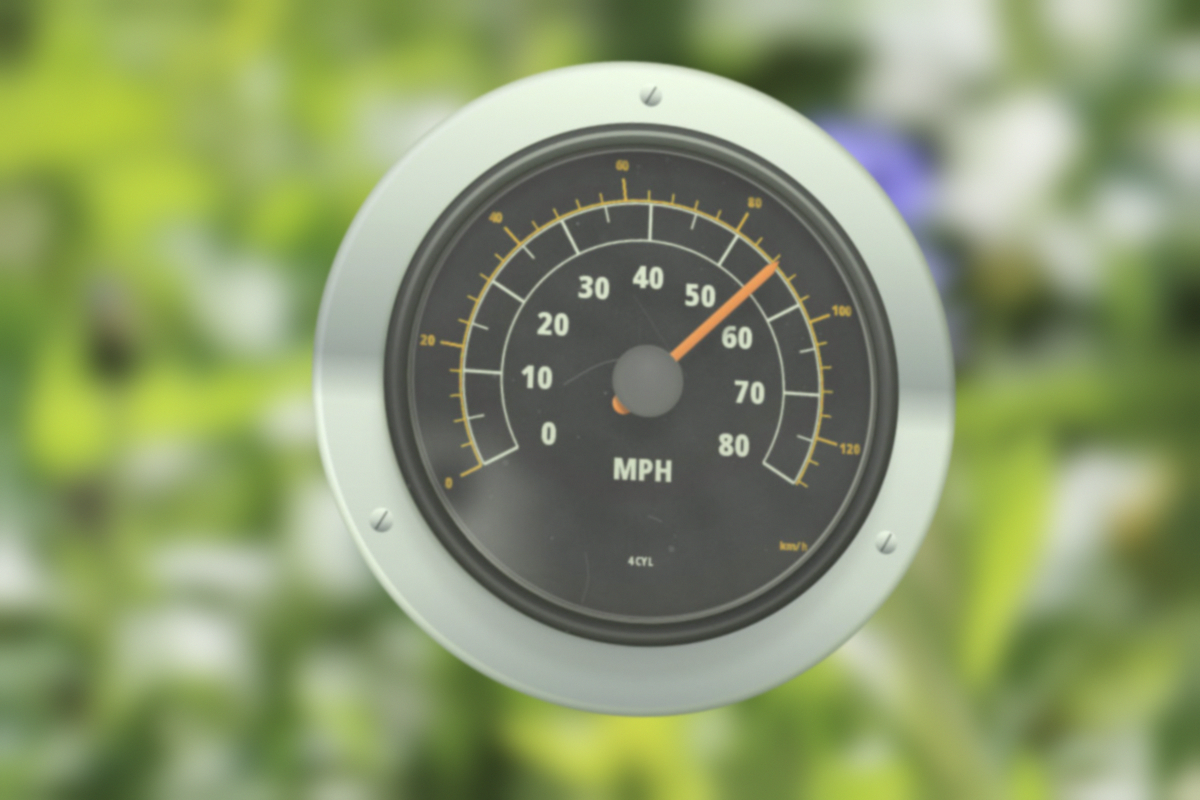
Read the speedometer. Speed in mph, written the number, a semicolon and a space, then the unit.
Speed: 55; mph
